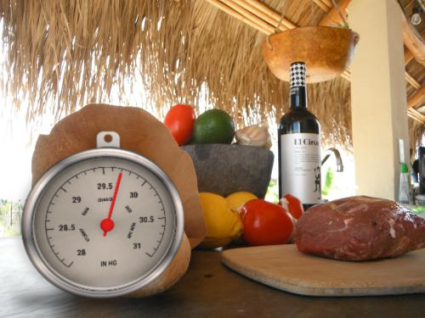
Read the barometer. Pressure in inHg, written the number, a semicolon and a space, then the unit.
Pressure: 29.7; inHg
